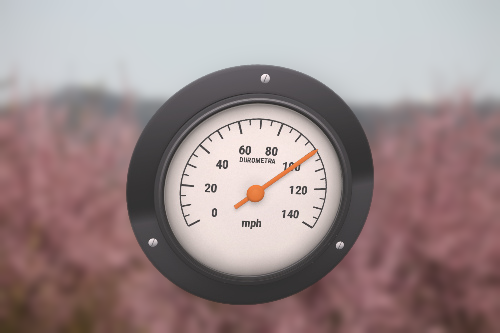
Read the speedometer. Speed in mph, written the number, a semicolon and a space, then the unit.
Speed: 100; mph
